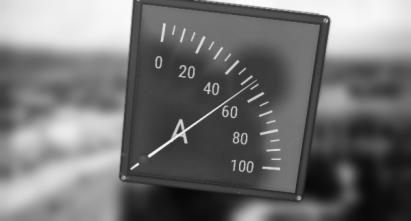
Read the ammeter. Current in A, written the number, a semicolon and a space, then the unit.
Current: 52.5; A
